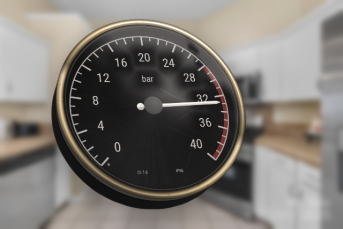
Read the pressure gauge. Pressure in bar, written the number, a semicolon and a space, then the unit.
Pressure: 33; bar
